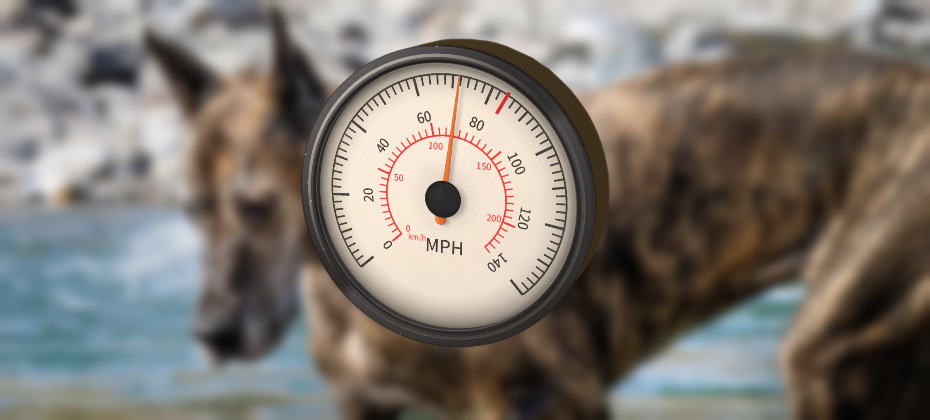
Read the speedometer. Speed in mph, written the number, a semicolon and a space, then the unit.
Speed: 72; mph
